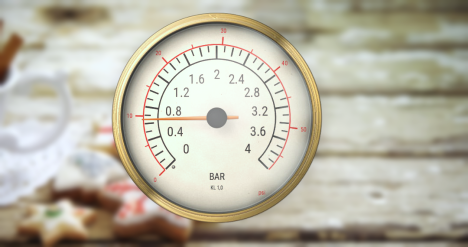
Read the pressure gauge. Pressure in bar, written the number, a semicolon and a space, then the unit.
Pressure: 0.65; bar
